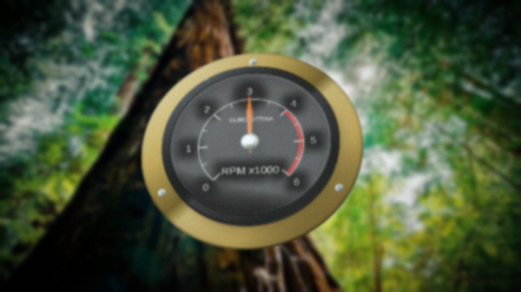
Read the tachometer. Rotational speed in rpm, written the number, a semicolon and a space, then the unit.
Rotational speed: 3000; rpm
